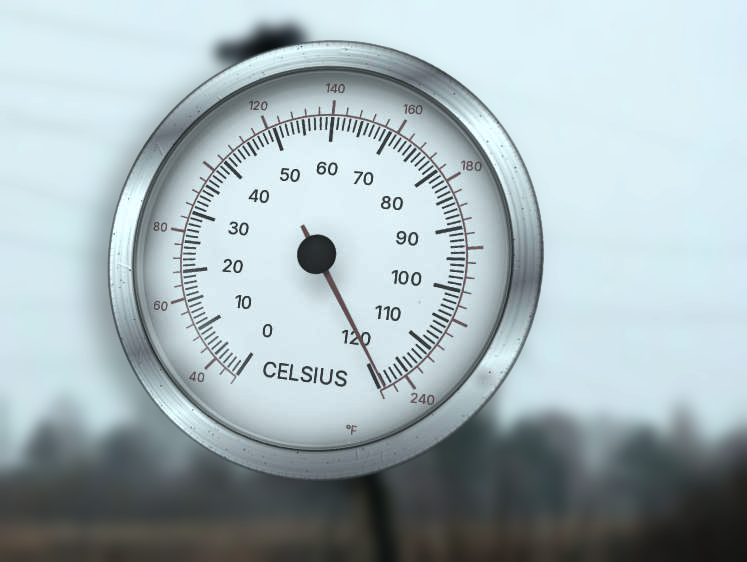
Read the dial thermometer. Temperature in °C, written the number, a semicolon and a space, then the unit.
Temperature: 119; °C
